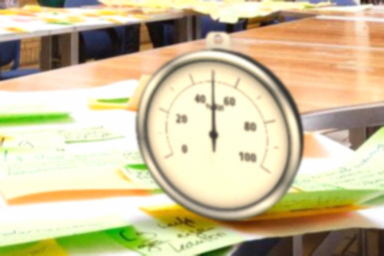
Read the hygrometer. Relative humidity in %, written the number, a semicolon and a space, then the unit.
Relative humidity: 50; %
